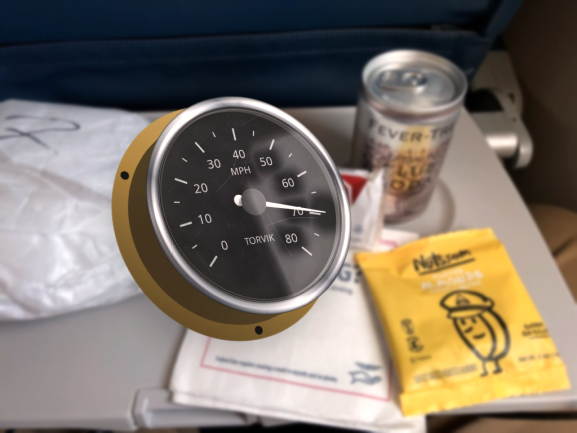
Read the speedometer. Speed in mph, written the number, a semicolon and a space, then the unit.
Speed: 70; mph
